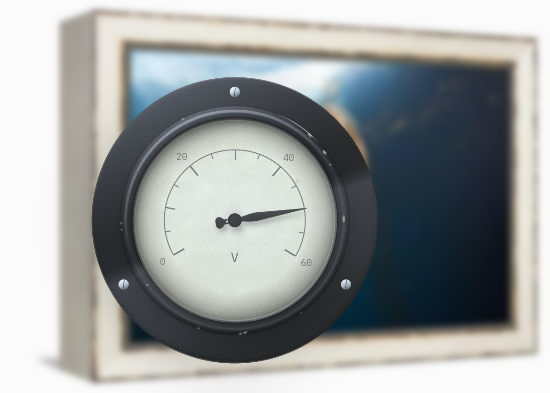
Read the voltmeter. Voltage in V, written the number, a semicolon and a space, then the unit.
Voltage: 50; V
